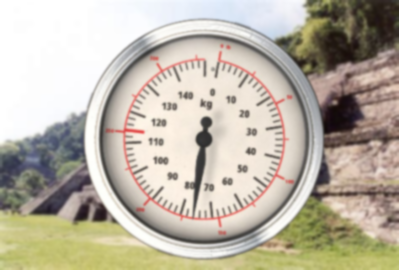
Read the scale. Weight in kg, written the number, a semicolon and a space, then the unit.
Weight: 76; kg
